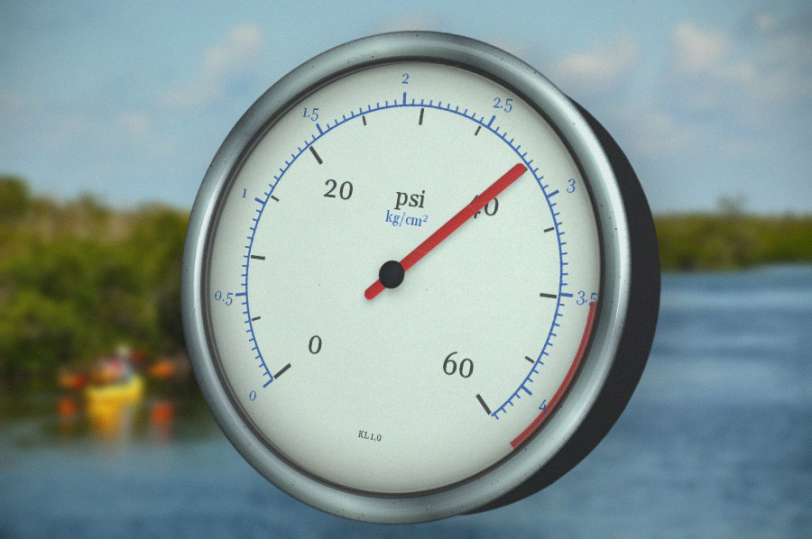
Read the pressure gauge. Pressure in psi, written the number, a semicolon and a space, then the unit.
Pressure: 40; psi
